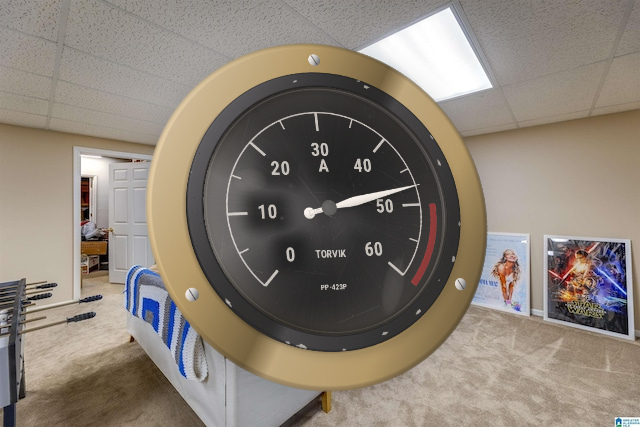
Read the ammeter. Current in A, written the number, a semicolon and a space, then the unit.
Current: 47.5; A
